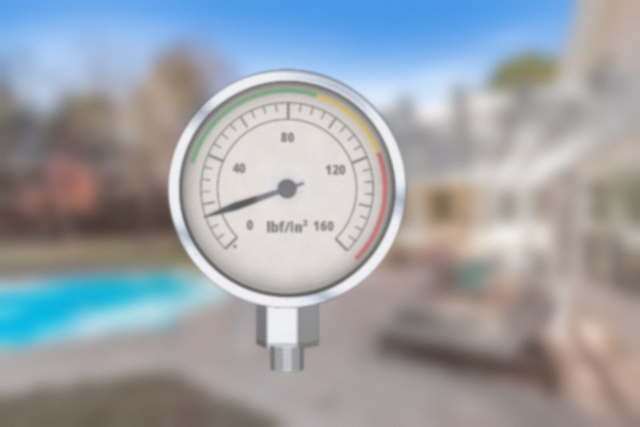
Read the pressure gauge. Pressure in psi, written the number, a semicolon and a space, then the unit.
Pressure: 15; psi
